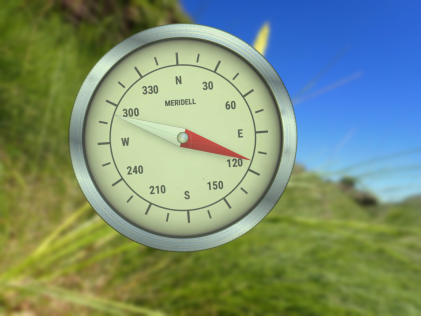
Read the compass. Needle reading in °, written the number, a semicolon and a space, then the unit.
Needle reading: 112.5; °
